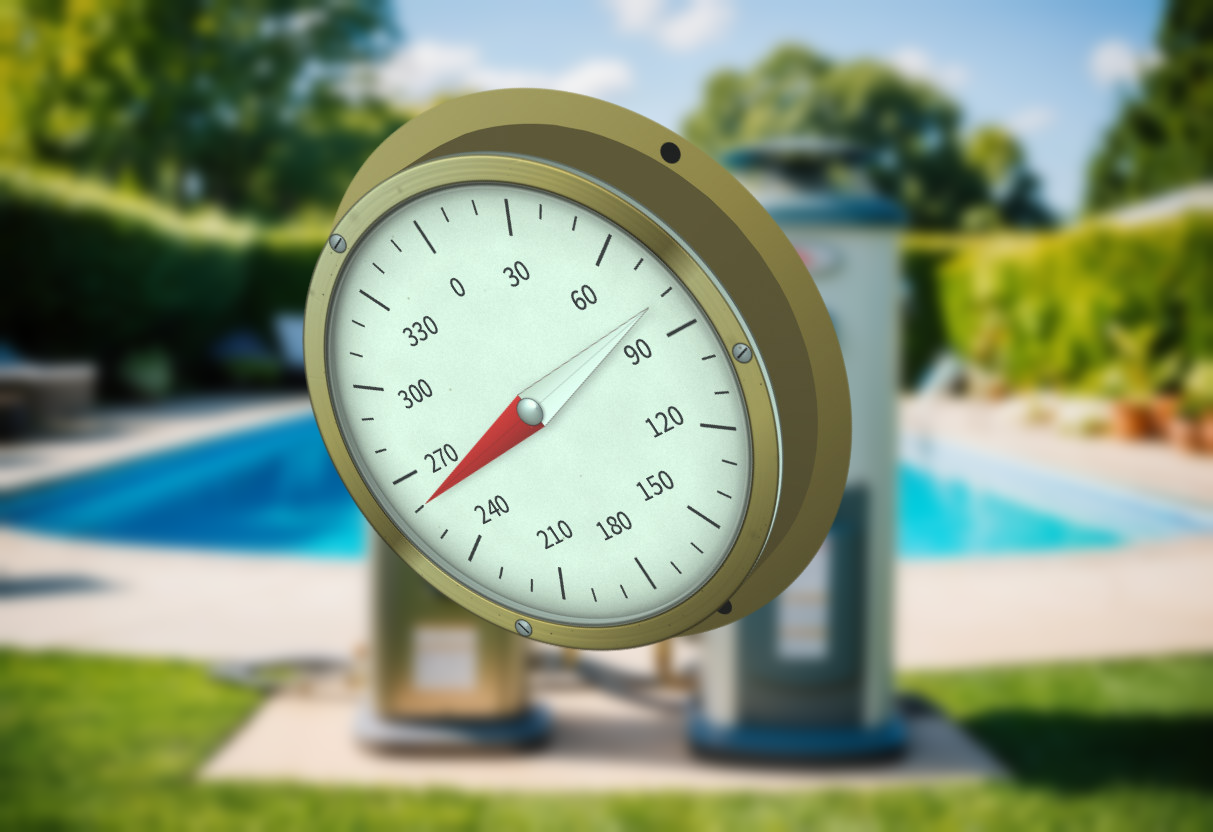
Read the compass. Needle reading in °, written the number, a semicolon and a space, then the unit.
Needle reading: 260; °
